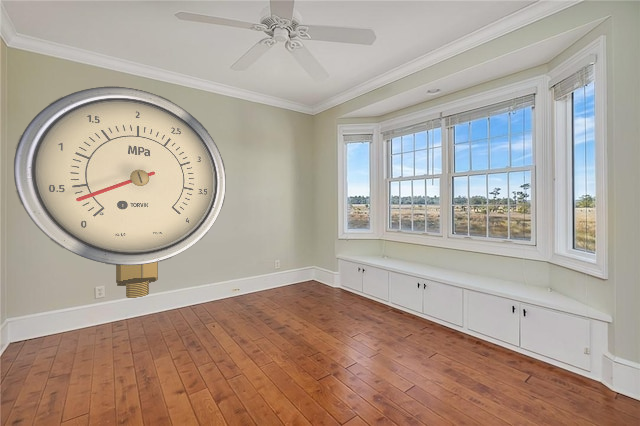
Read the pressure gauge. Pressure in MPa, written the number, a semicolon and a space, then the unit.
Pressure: 0.3; MPa
